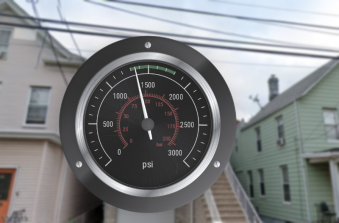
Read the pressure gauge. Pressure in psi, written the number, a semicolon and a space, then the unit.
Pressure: 1350; psi
